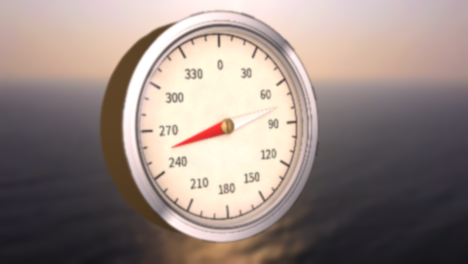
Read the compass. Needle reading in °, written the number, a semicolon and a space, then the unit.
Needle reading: 255; °
